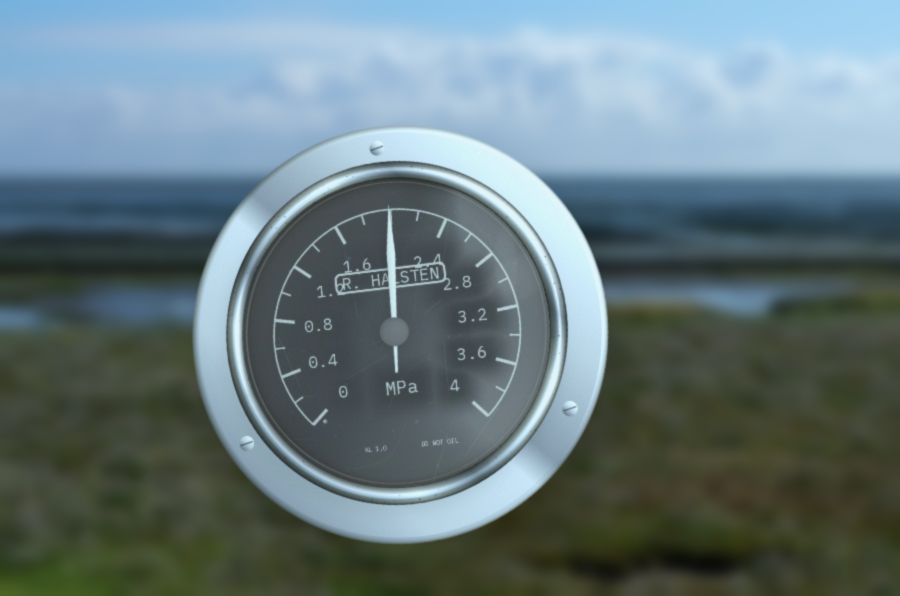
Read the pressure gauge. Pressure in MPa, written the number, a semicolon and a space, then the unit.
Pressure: 2; MPa
